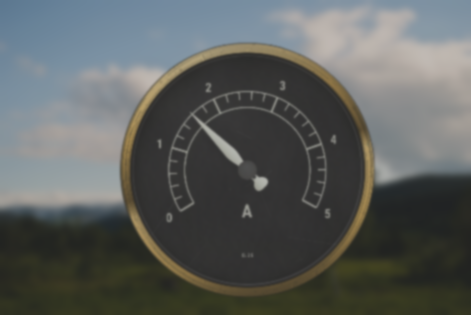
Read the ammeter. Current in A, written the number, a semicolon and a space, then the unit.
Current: 1.6; A
